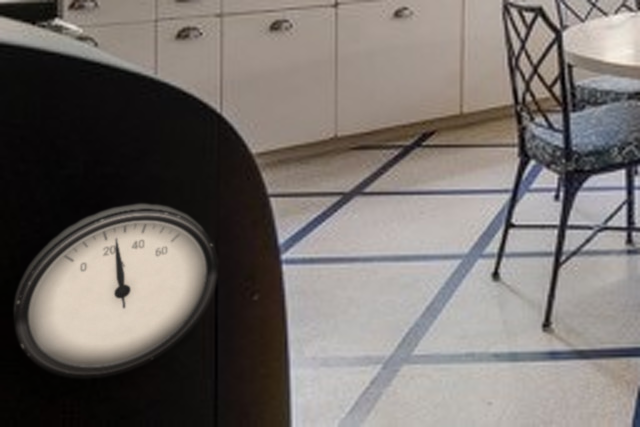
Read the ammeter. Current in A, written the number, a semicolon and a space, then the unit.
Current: 25; A
